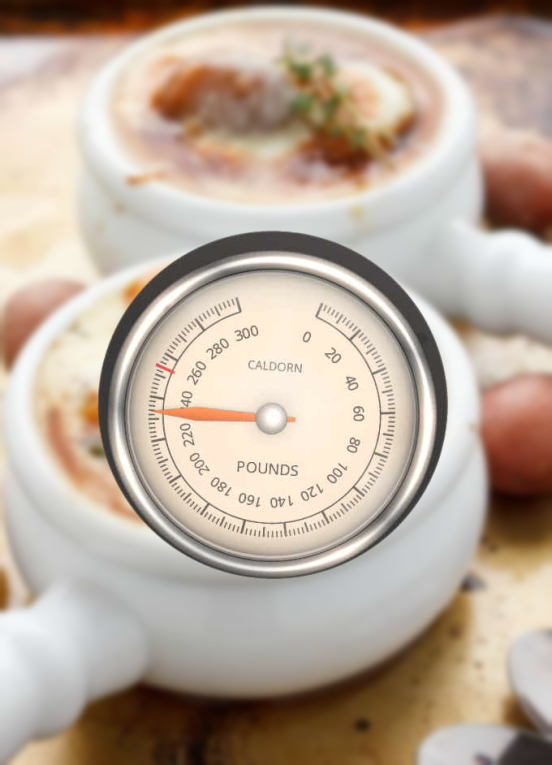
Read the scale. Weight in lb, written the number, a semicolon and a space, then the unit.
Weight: 234; lb
